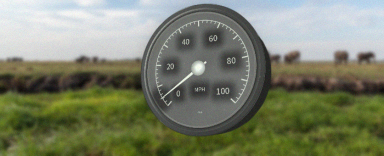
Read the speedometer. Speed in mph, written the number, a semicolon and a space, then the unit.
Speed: 4; mph
